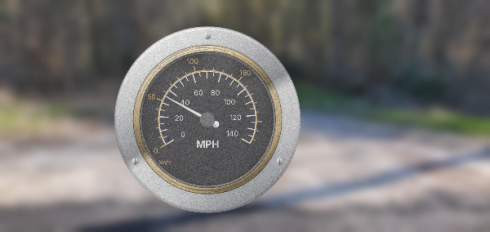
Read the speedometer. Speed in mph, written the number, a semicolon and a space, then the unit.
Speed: 35; mph
